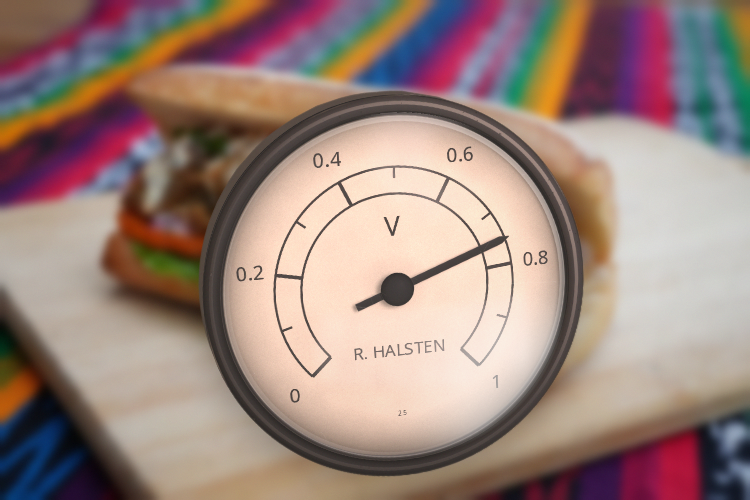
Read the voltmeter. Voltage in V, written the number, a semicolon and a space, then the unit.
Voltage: 0.75; V
